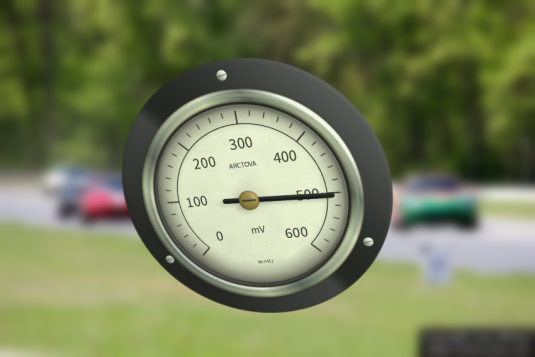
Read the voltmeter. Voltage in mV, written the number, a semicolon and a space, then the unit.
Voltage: 500; mV
